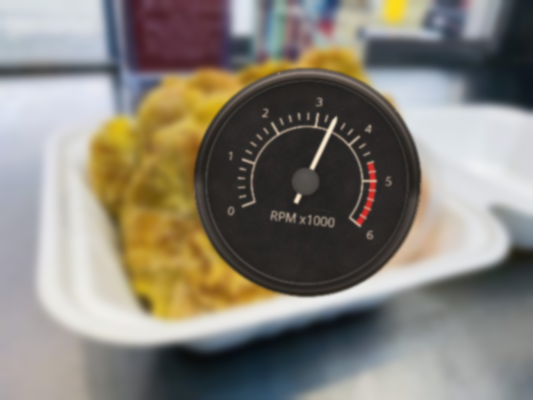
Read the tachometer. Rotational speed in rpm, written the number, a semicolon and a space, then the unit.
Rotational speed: 3400; rpm
